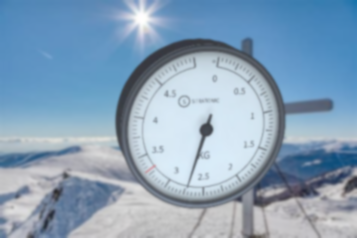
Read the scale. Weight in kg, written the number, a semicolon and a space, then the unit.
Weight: 2.75; kg
